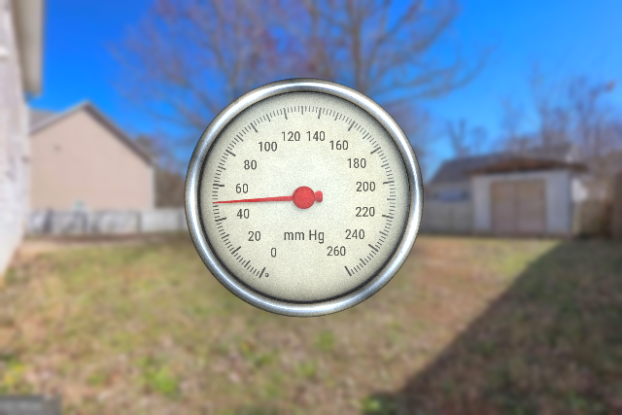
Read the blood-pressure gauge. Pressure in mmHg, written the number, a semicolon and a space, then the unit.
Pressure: 50; mmHg
